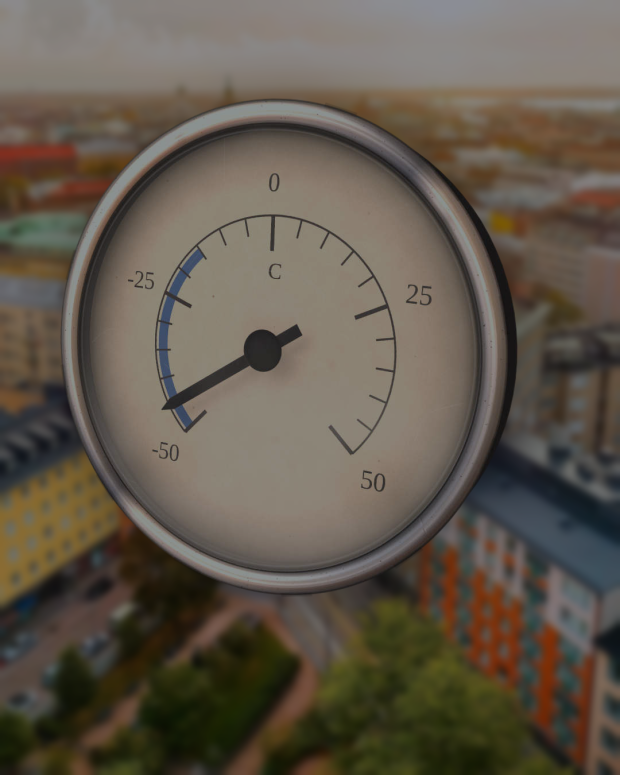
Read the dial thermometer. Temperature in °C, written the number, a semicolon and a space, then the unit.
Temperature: -45; °C
